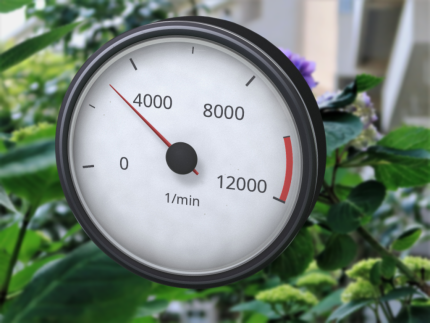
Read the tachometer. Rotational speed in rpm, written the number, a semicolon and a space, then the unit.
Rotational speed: 3000; rpm
